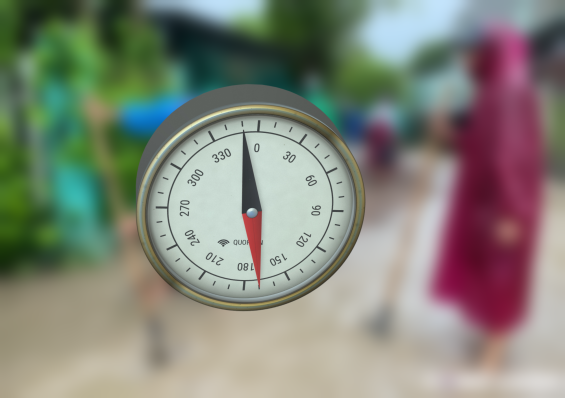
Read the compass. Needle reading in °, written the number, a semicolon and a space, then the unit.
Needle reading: 170; °
